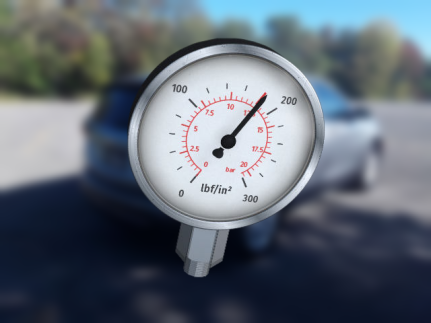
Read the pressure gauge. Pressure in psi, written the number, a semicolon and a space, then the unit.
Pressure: 180; psi
